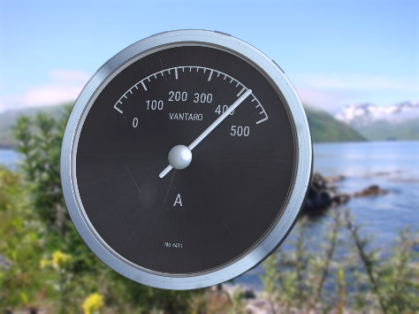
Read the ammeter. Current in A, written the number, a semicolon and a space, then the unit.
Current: 420; A
